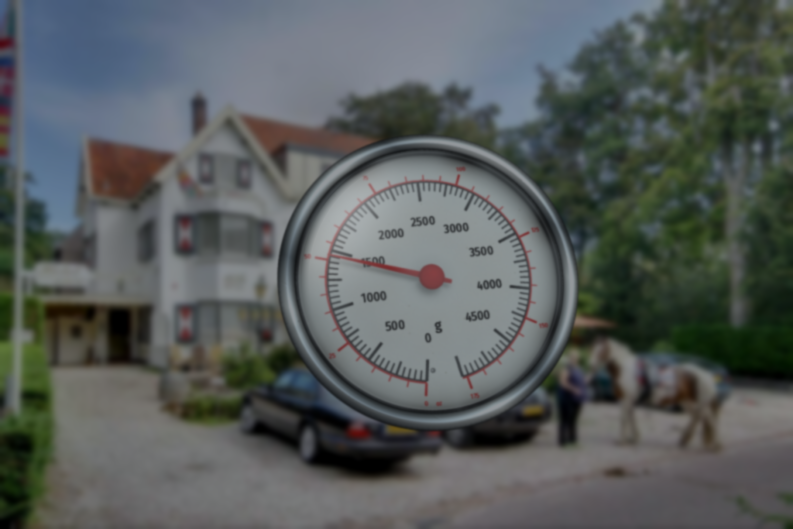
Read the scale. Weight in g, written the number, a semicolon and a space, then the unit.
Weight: 1450; g
